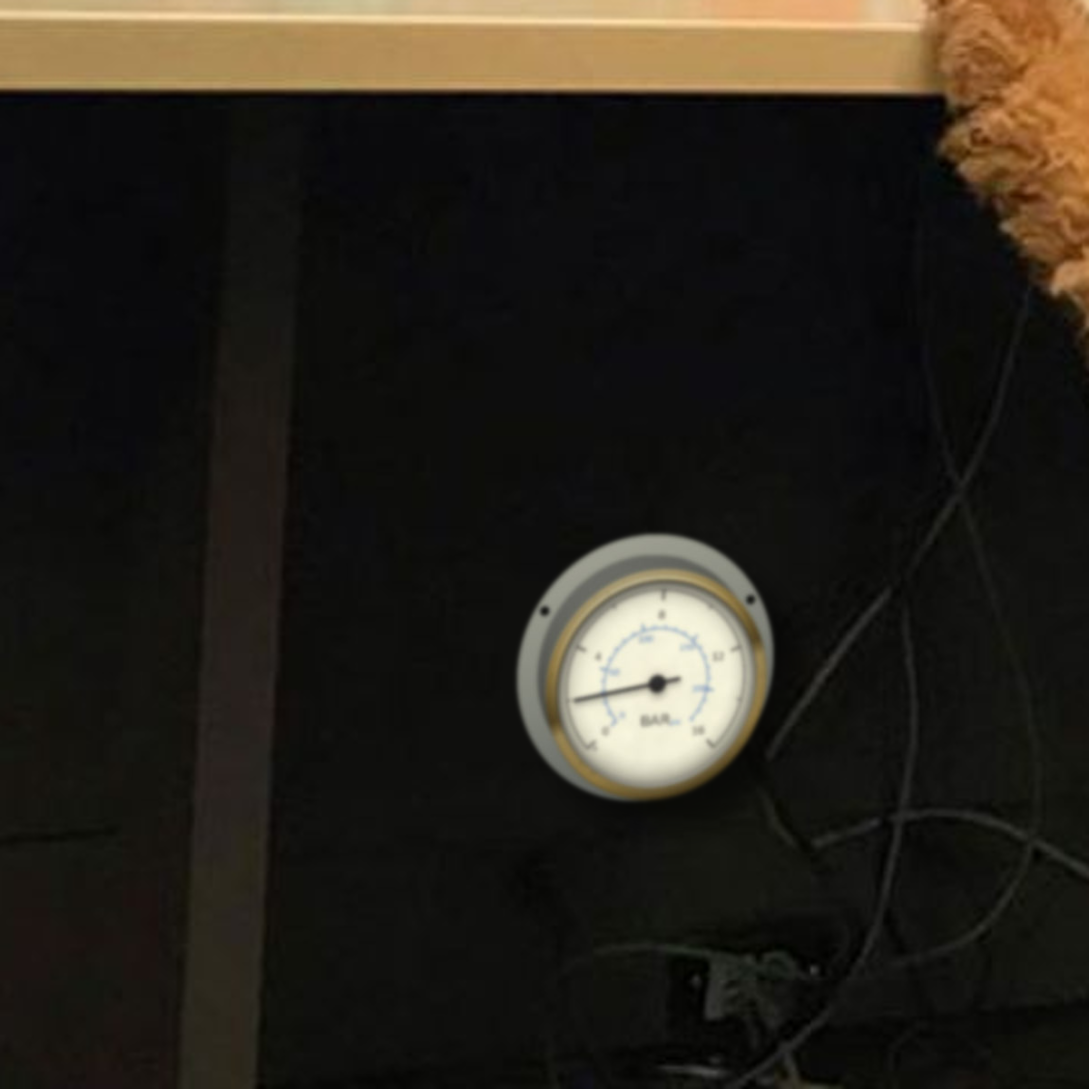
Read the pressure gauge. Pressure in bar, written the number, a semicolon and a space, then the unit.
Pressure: 2; bar
